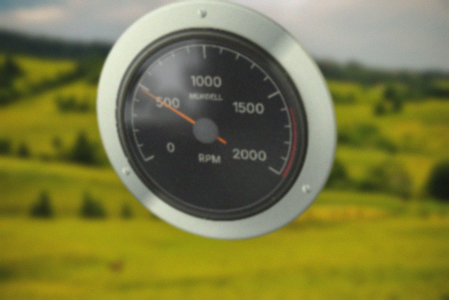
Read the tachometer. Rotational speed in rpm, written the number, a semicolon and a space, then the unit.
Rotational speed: 500; rpm
